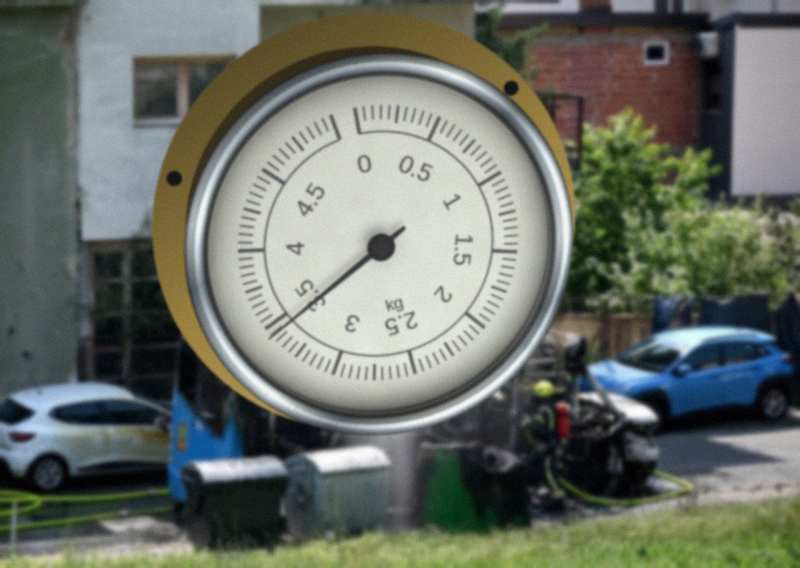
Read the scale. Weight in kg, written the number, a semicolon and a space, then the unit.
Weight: 3.45; kg
